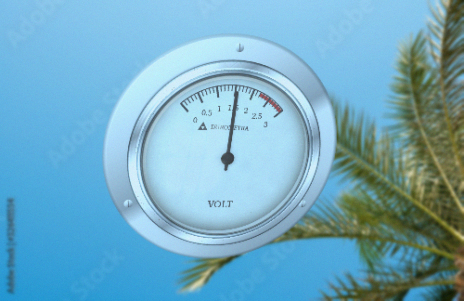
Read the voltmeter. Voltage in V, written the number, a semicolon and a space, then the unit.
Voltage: 1.5; V
